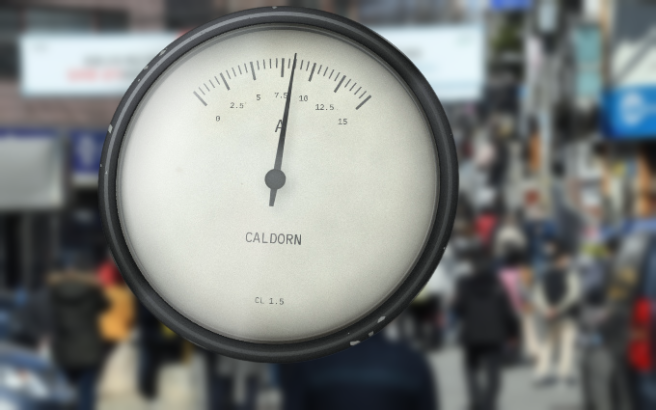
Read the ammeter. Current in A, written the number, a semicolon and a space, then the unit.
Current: 8.5; A
